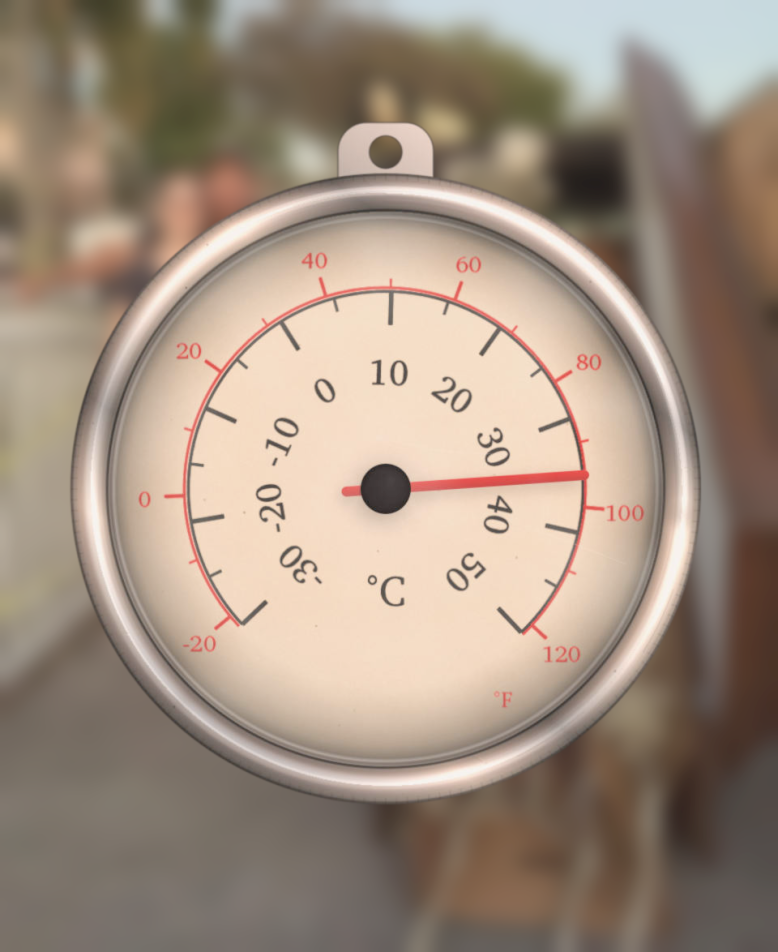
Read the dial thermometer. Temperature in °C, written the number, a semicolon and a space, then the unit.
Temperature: 35; °C
